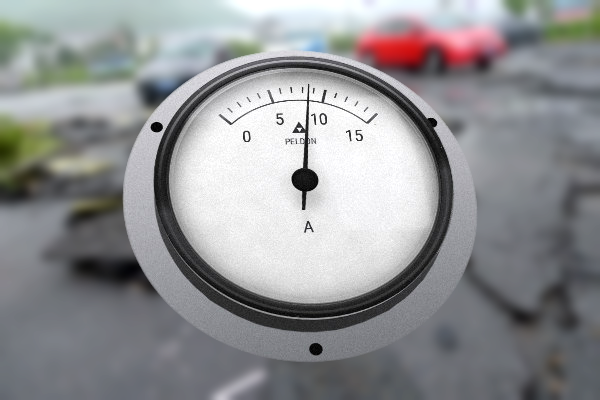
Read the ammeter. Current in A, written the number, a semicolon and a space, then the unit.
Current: 8.5; A
